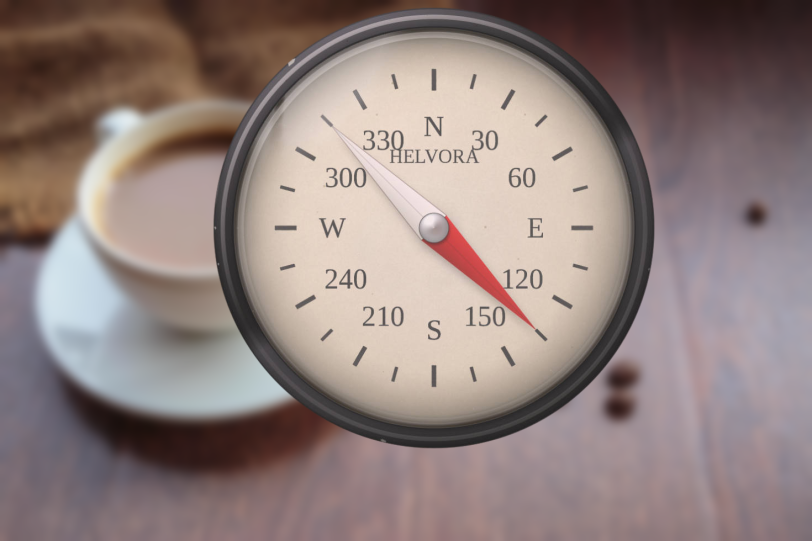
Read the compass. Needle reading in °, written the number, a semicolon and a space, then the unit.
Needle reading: 135; °
